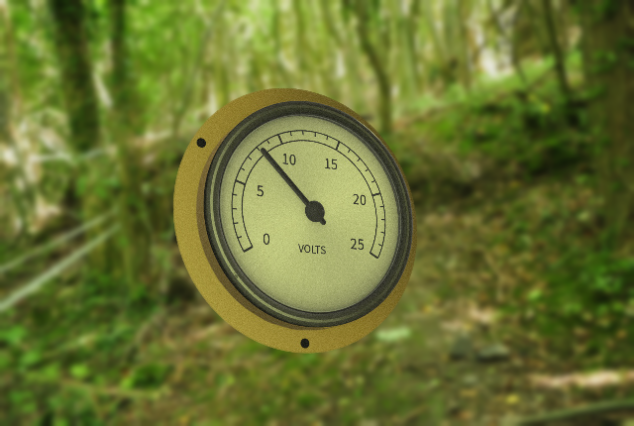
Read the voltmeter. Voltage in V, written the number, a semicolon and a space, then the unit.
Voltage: 8; V
